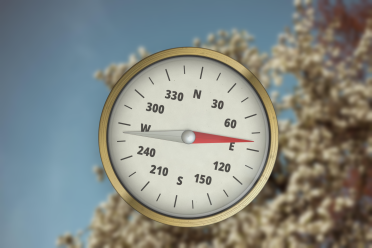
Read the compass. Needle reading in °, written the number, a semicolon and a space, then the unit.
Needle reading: 82.5; °
